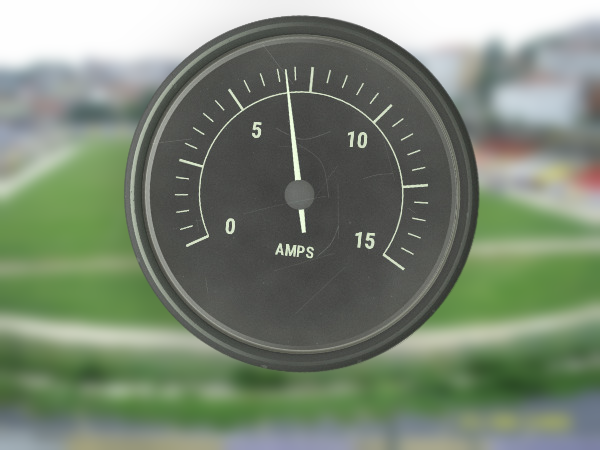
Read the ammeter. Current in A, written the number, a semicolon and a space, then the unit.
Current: 6.75; A
